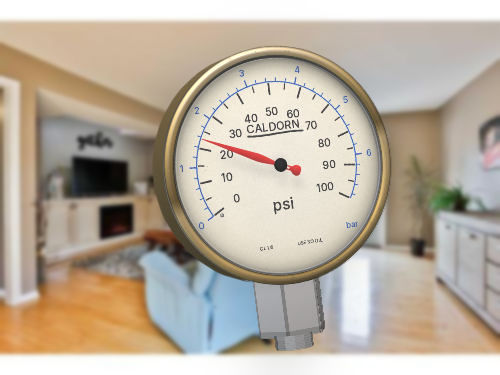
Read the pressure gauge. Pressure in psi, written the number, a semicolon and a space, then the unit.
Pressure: 22.5; psi
